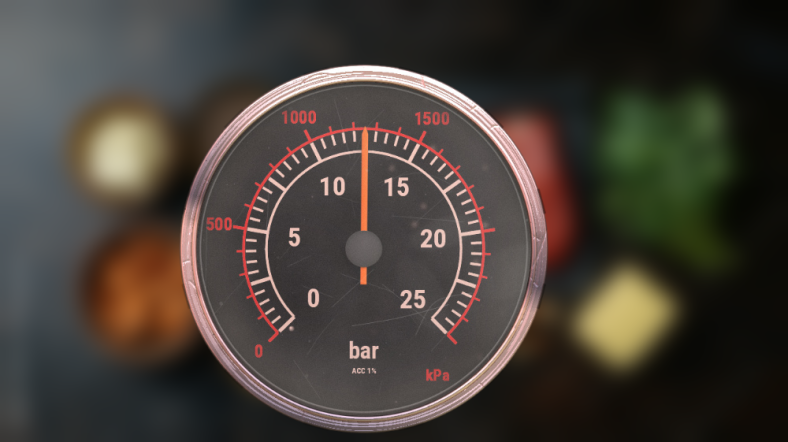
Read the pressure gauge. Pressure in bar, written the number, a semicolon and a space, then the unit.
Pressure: 12.5; bar
